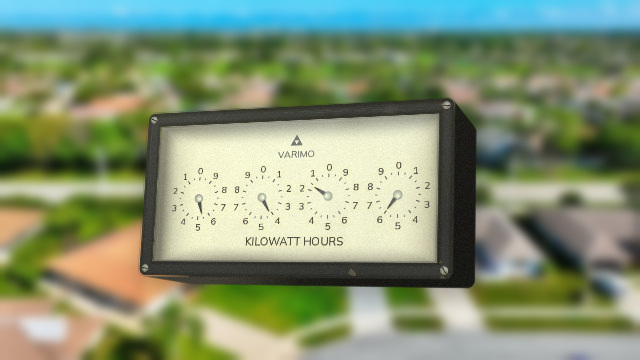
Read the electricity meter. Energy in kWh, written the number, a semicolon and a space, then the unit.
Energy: 5416; kWh
